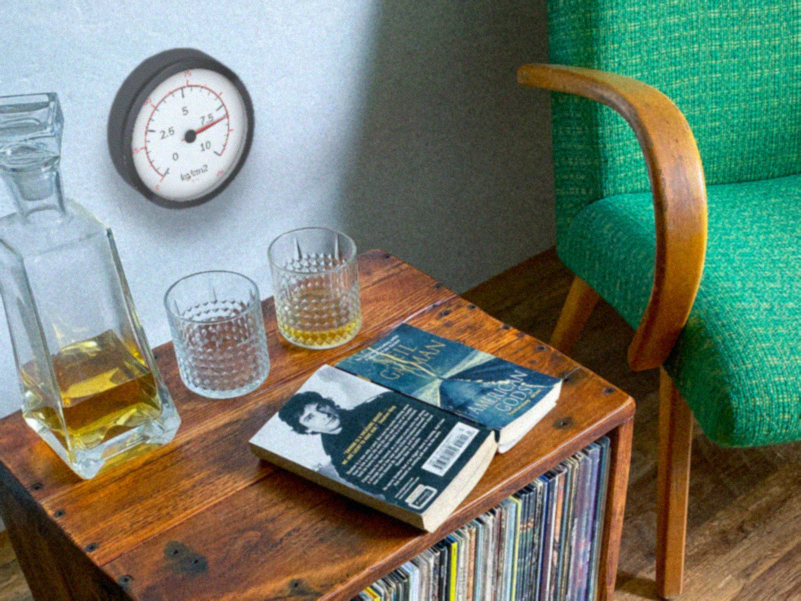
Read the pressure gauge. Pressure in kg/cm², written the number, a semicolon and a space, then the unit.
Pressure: 8; kg/cm²
